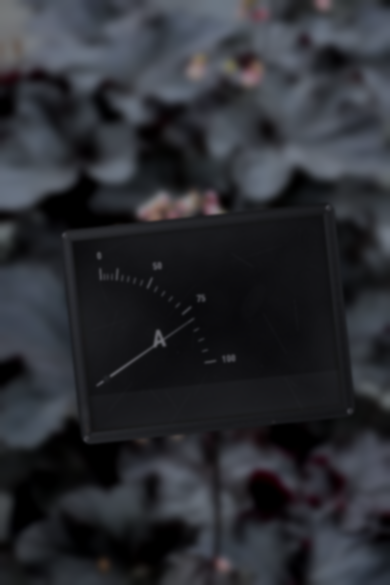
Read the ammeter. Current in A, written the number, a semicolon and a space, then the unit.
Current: 80; A
